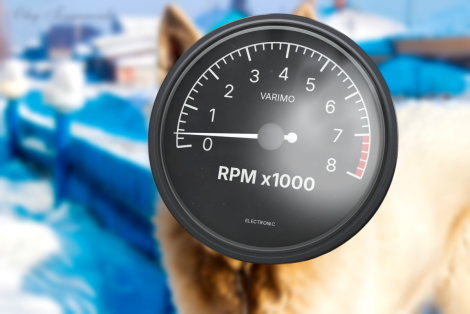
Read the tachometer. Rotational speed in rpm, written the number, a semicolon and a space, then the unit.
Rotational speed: 300; rpm
